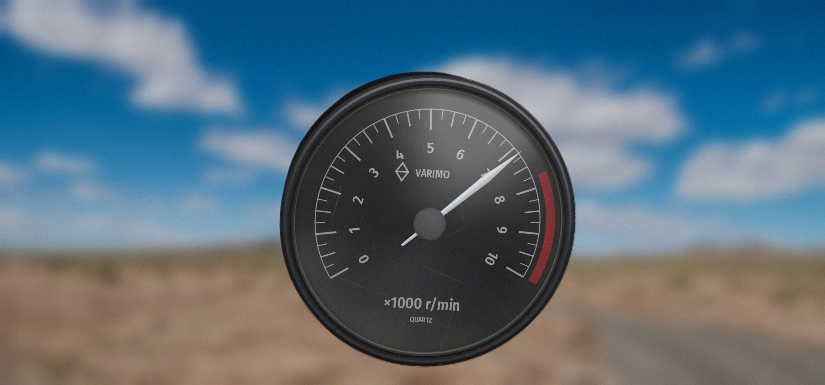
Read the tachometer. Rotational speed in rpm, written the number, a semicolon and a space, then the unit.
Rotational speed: 7125; rpm
